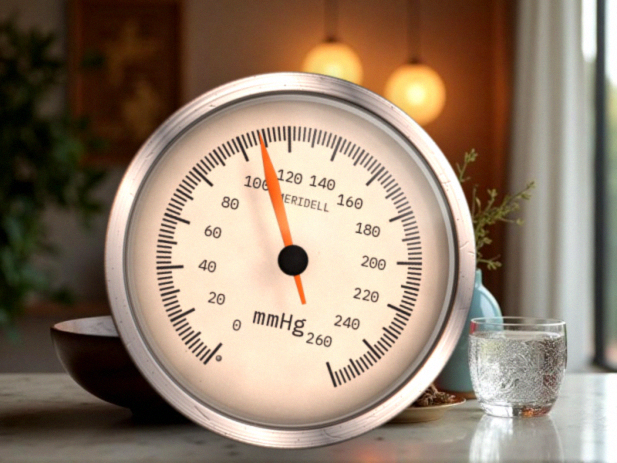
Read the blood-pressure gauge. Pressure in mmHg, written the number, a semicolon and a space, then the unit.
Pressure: 108; mmHg
